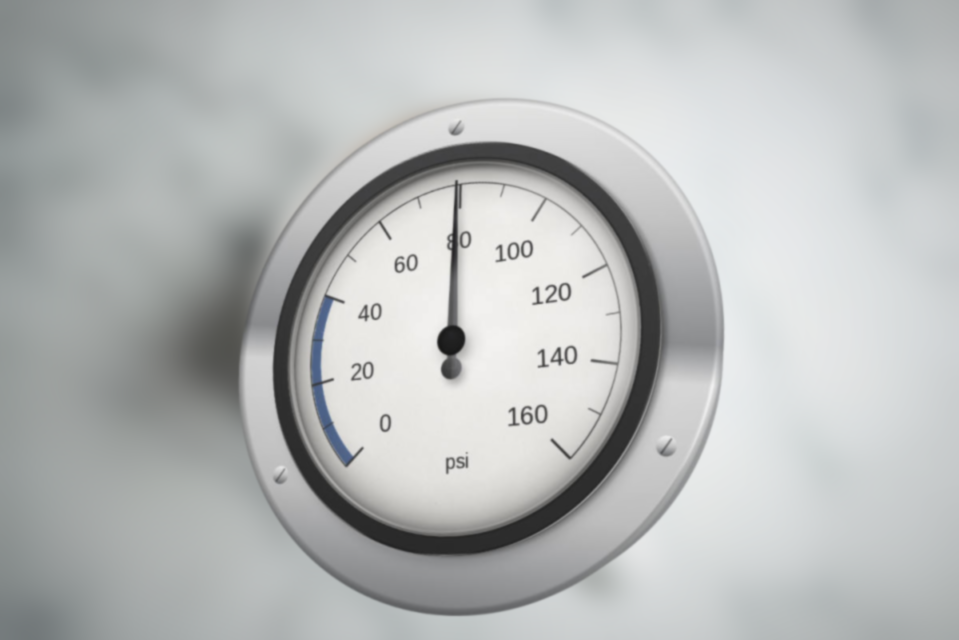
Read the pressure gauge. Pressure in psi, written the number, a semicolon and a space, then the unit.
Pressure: 80; psi
